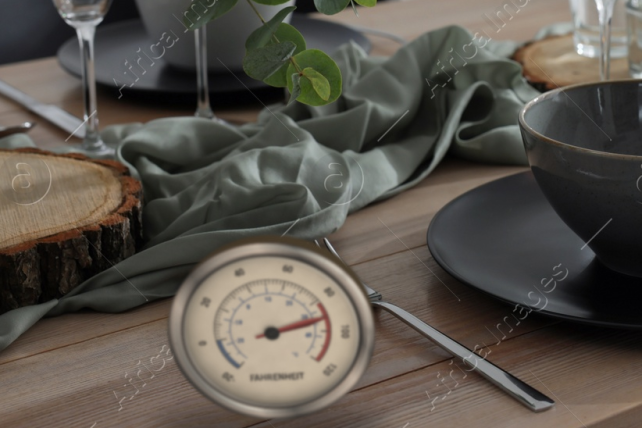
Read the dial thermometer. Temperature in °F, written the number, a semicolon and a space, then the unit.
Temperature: 90; °F
